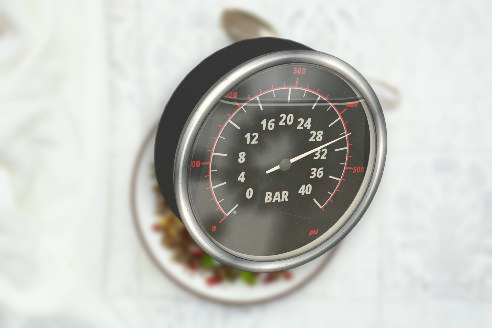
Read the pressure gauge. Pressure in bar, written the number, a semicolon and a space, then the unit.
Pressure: 30; bar
